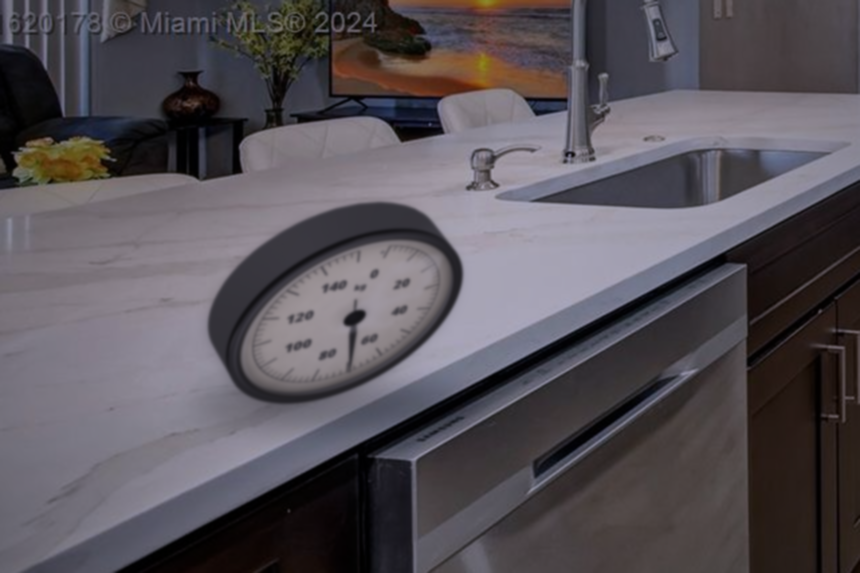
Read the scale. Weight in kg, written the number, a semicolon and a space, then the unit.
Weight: 70; kg
